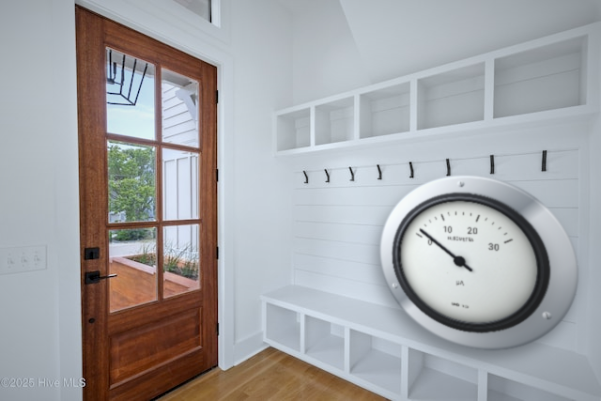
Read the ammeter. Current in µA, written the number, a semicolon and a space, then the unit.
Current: 2; µA
